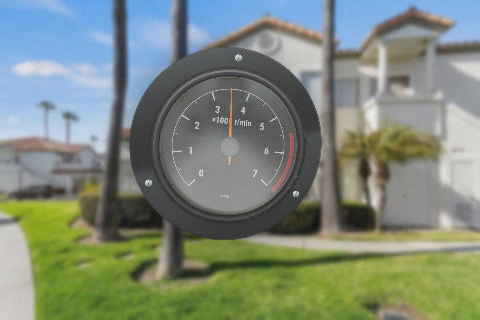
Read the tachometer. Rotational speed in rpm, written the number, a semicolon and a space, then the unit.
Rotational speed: 3500; rpm
